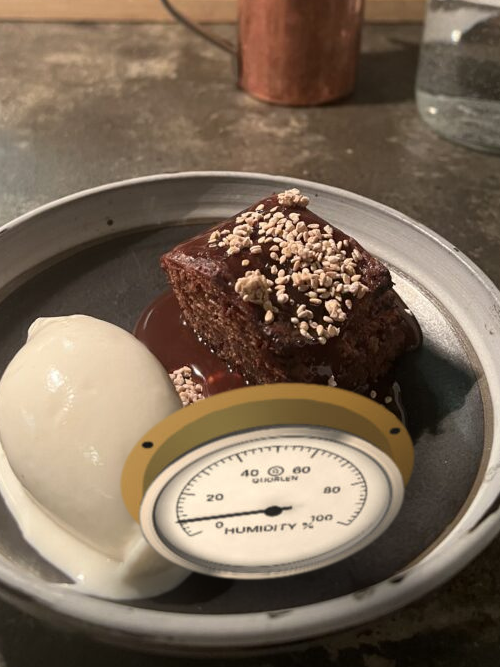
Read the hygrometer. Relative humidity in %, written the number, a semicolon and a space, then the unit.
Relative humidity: 10; %
